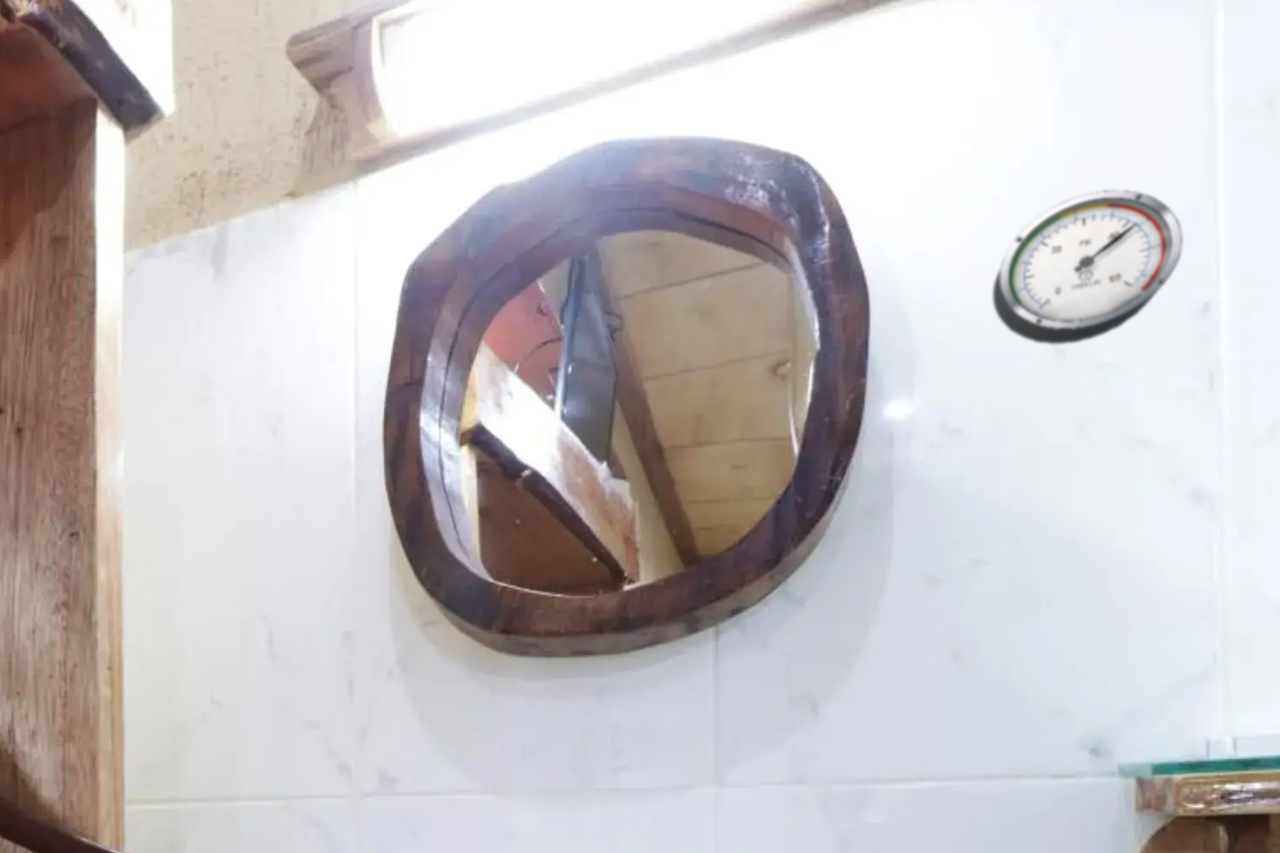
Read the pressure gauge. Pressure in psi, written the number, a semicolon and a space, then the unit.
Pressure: 42; psi
